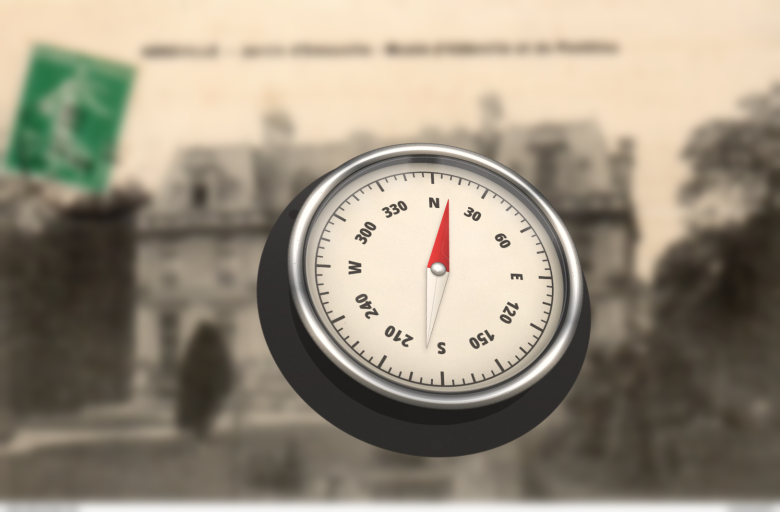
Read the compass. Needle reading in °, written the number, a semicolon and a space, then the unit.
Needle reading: 10; °
